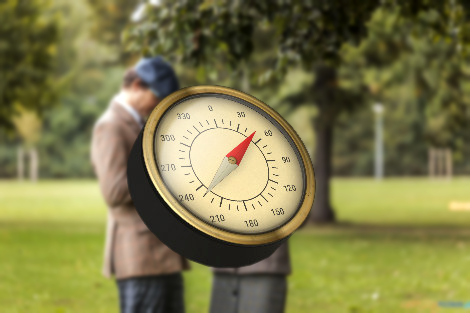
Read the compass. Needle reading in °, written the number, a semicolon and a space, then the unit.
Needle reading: 50; °
